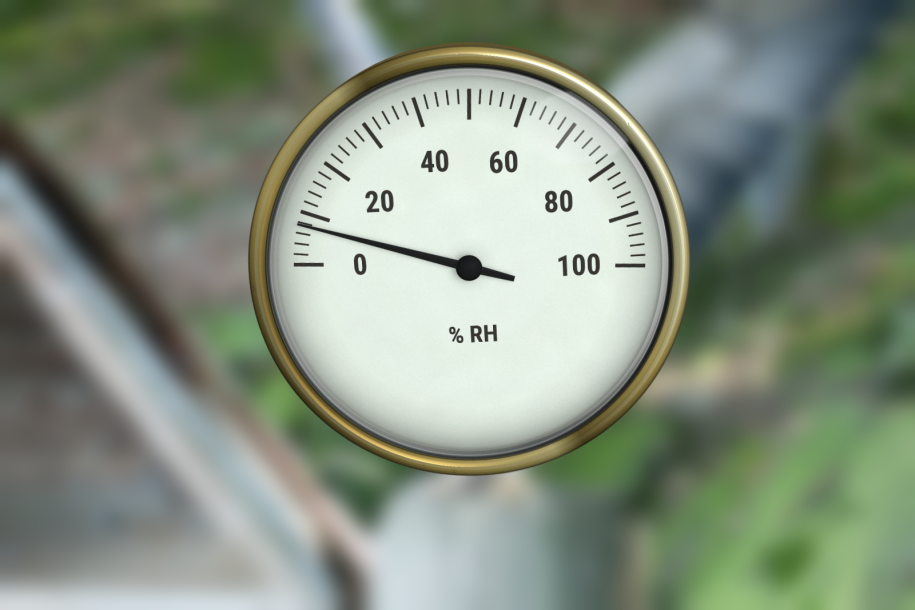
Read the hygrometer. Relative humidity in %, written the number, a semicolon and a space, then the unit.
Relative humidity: 8; %
